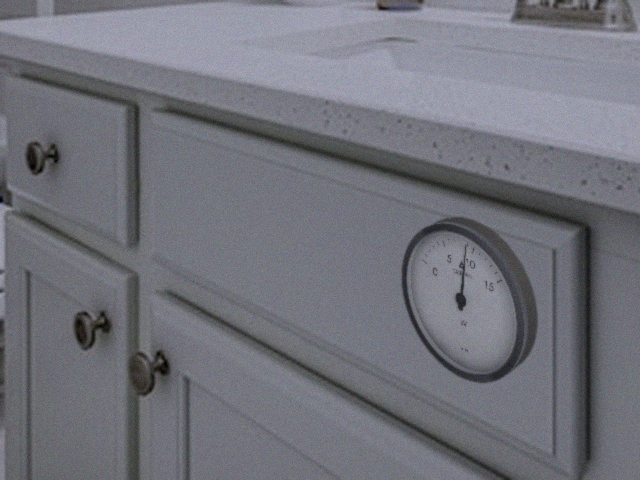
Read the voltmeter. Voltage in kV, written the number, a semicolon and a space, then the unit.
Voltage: 9; kV
